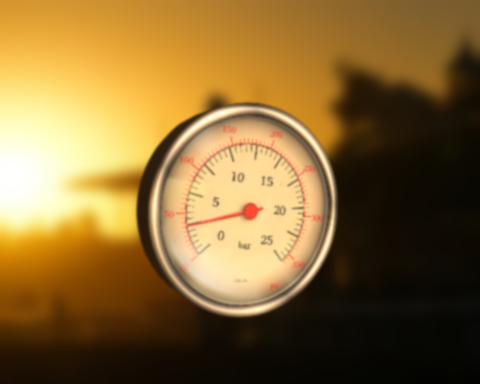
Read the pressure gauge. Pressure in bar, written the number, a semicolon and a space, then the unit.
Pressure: 2.5; bar
